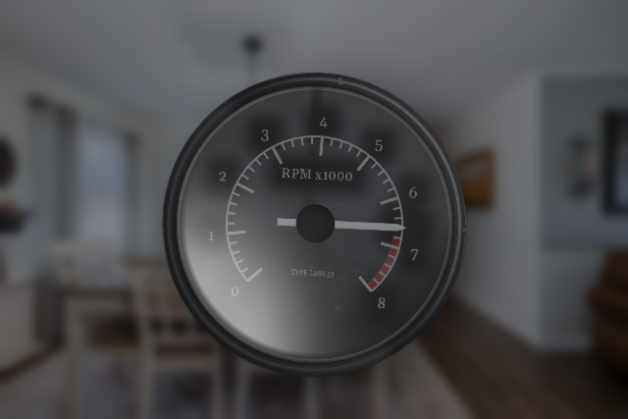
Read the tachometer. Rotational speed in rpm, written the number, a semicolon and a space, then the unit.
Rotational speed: 6600; rpm
